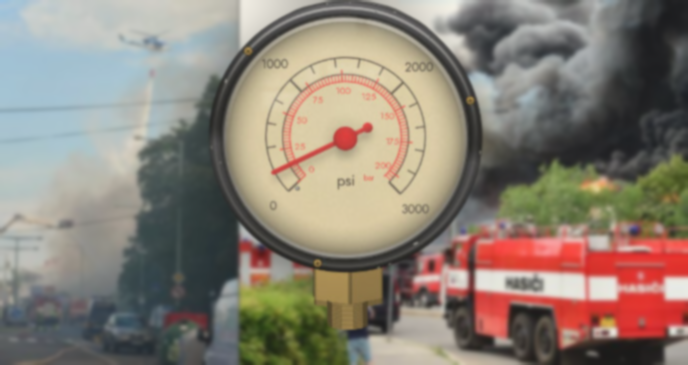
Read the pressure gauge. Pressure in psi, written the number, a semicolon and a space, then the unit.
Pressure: 200; psi
